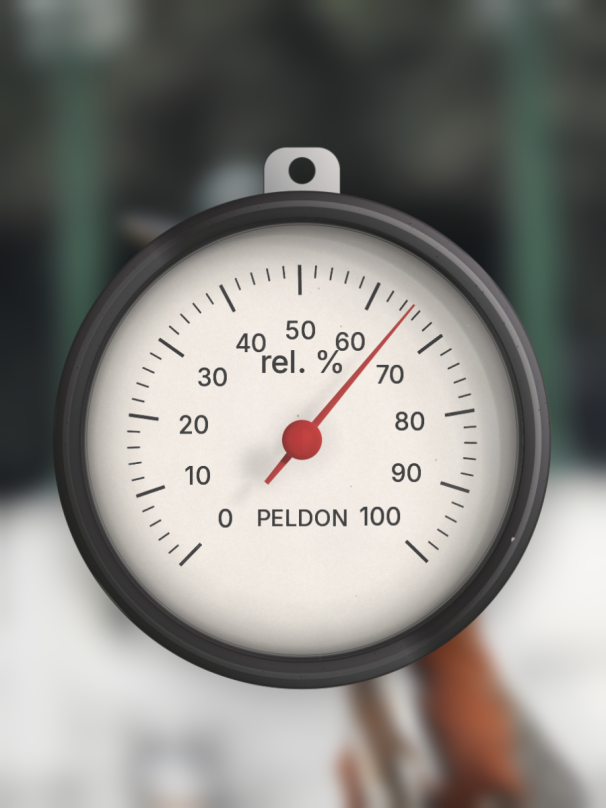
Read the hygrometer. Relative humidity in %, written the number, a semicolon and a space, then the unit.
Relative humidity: 65; %
